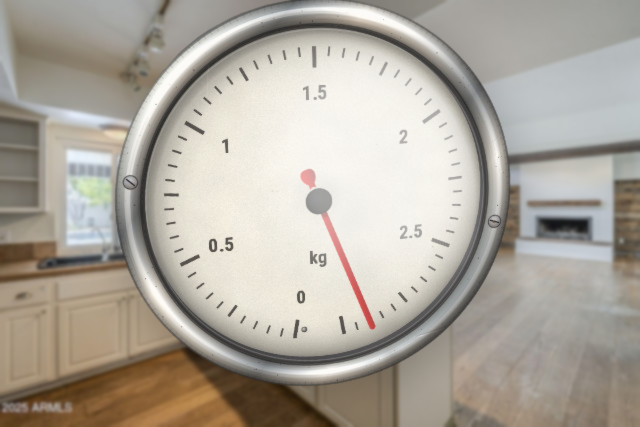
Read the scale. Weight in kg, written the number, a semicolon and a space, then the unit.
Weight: 2.9; kg
